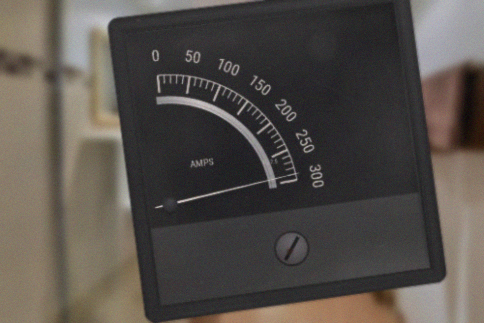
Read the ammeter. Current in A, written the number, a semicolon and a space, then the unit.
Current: 290; A
